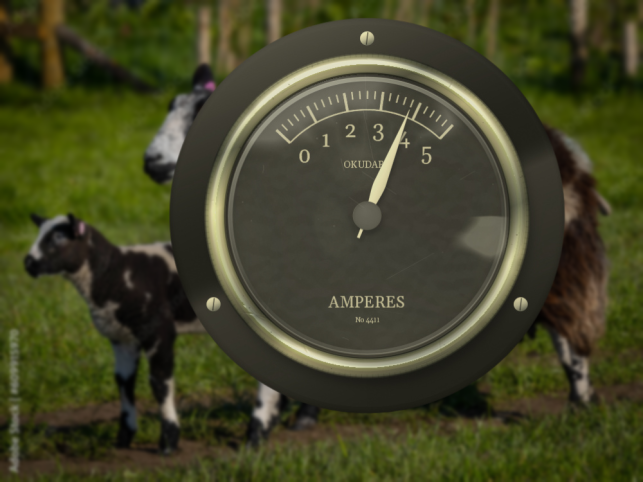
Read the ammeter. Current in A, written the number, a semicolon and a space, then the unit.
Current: 3.8; A
